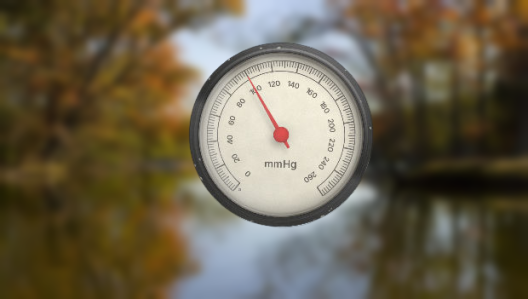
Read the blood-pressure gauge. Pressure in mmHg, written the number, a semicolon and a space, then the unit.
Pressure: 100; mmHg
